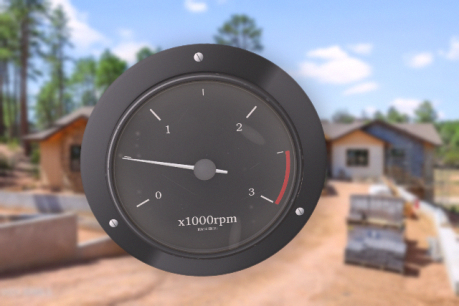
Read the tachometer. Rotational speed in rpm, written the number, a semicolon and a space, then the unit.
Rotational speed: 500; rpm
